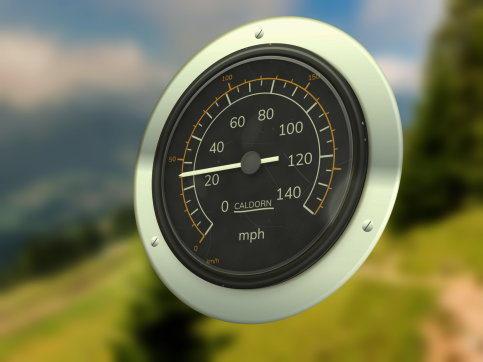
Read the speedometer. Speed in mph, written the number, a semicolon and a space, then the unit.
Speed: 25; mph
